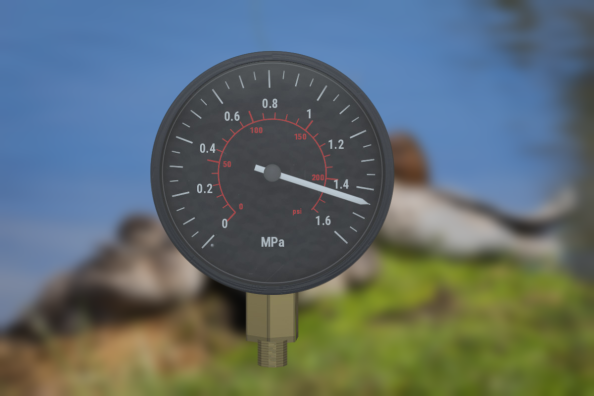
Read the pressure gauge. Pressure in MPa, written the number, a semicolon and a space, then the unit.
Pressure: 1.45; MPa
